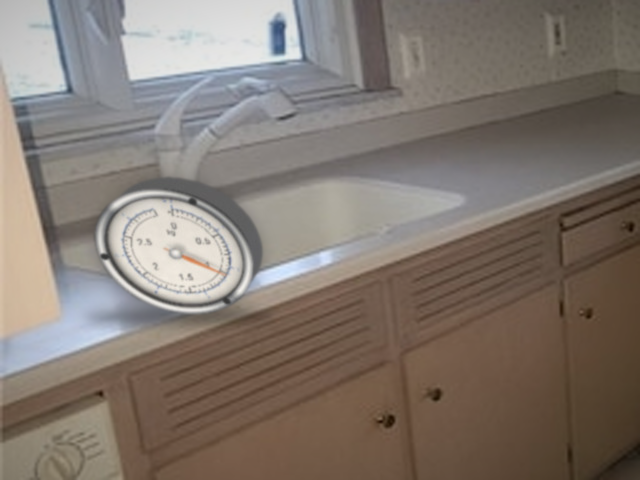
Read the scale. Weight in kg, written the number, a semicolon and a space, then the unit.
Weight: 1; kg
